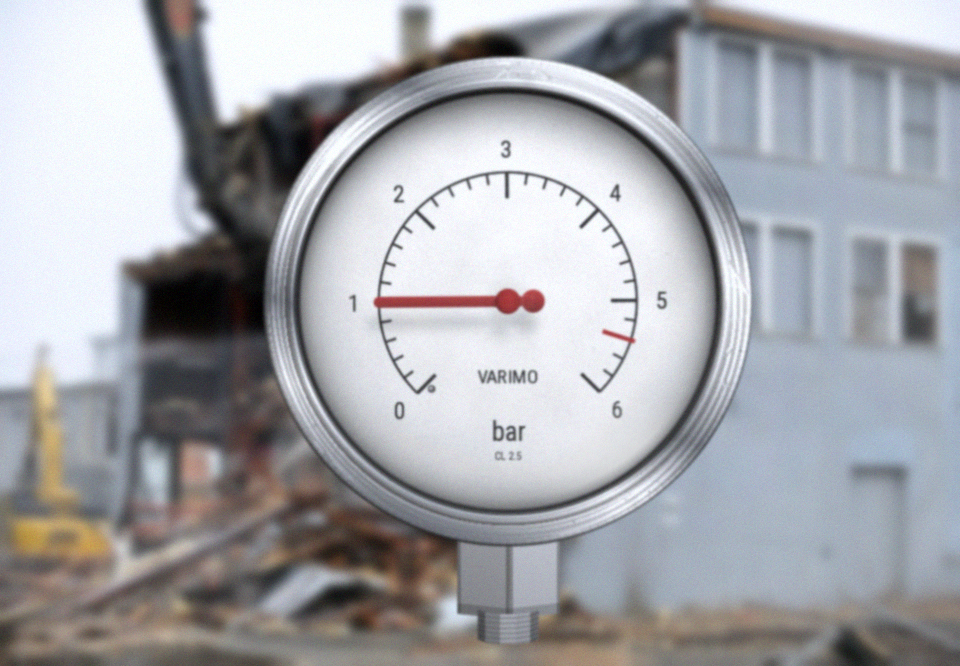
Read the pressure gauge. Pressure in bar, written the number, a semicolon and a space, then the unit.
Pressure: 1; bar
